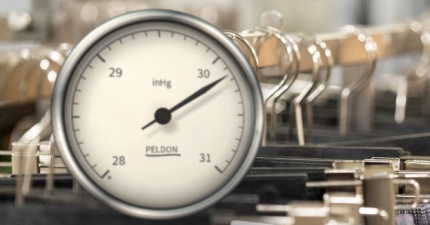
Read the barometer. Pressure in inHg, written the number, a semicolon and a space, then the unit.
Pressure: 30.15; inHg
